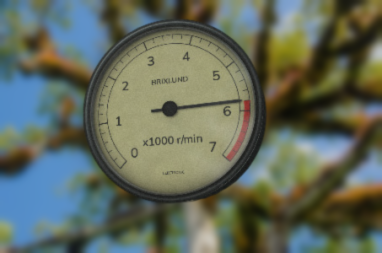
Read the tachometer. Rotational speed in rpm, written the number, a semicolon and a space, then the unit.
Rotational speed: 5800; rpm
